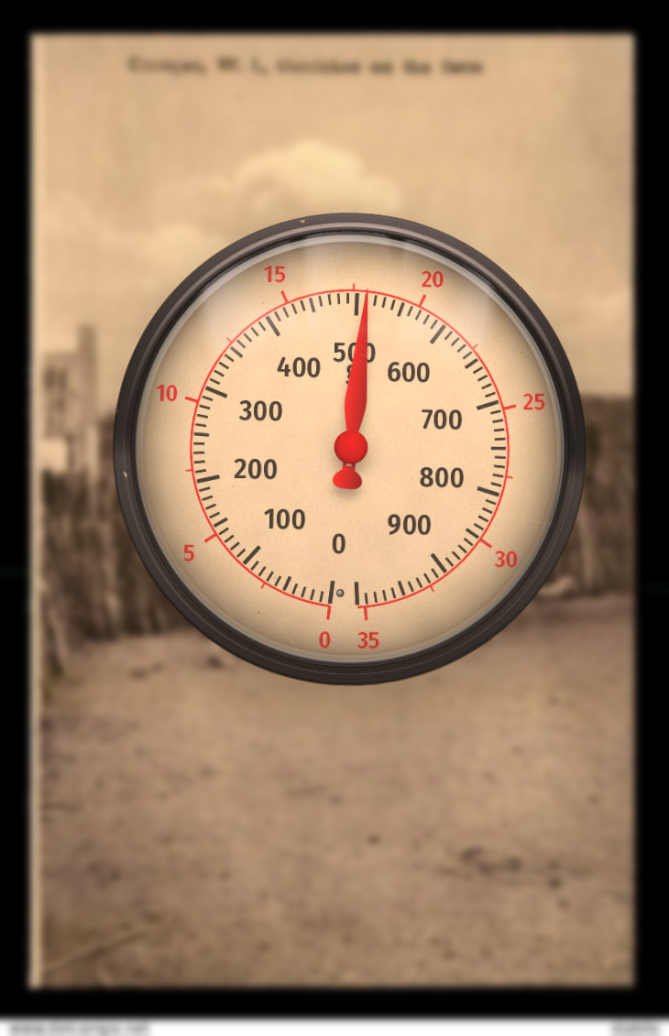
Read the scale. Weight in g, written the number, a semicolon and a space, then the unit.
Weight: 510; g
